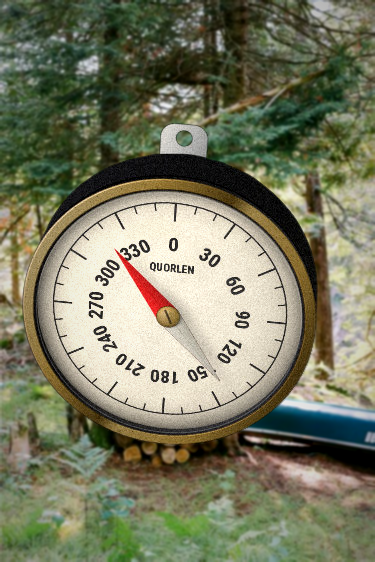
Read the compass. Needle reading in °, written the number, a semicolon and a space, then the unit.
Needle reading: 320; °
